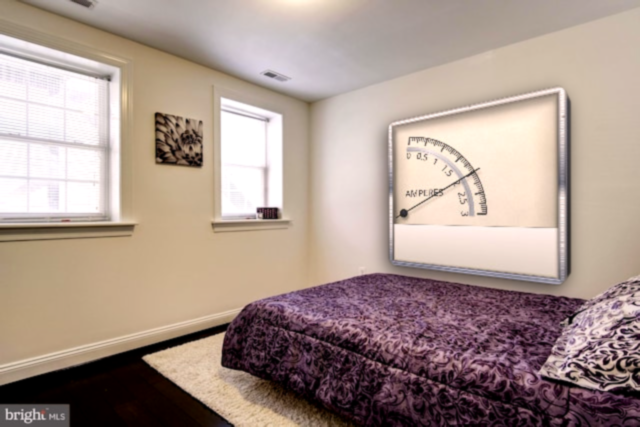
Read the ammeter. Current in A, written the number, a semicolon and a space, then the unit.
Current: 2; A
